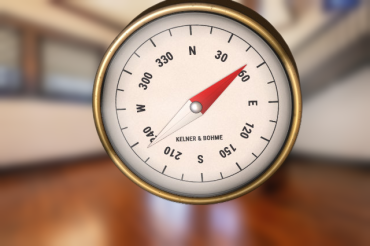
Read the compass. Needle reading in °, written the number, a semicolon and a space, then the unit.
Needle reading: 52.5; °
